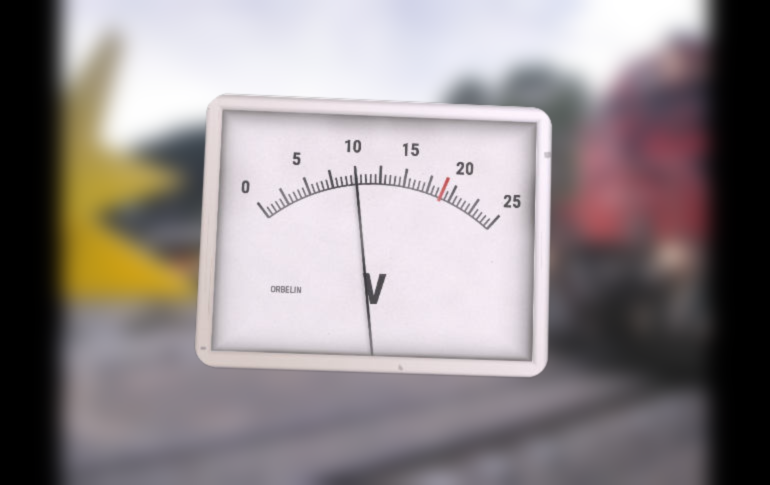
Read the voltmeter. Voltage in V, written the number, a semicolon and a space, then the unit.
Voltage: 10; V
